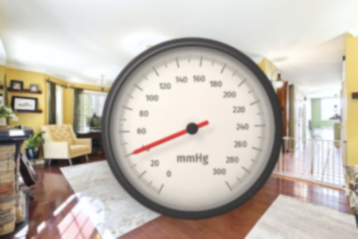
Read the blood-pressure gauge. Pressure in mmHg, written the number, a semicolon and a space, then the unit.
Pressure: 40; mmHg
